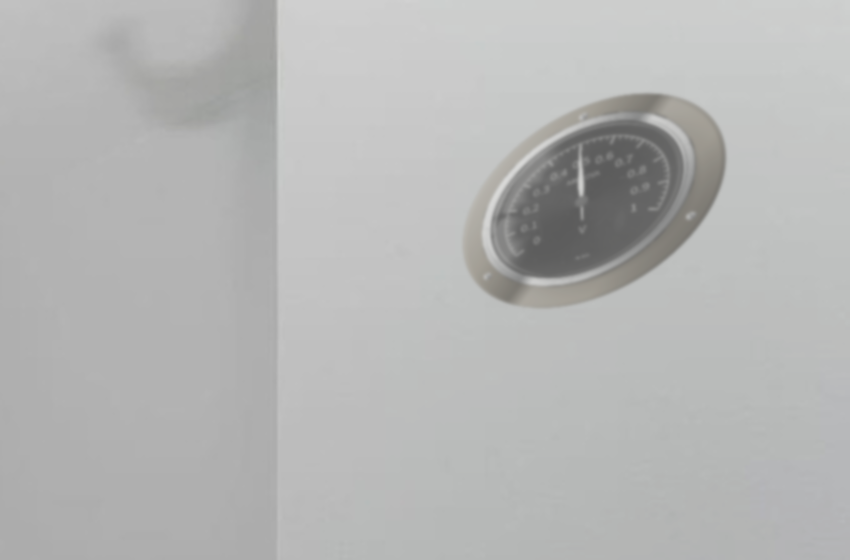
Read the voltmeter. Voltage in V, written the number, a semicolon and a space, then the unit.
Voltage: 0.5; V
